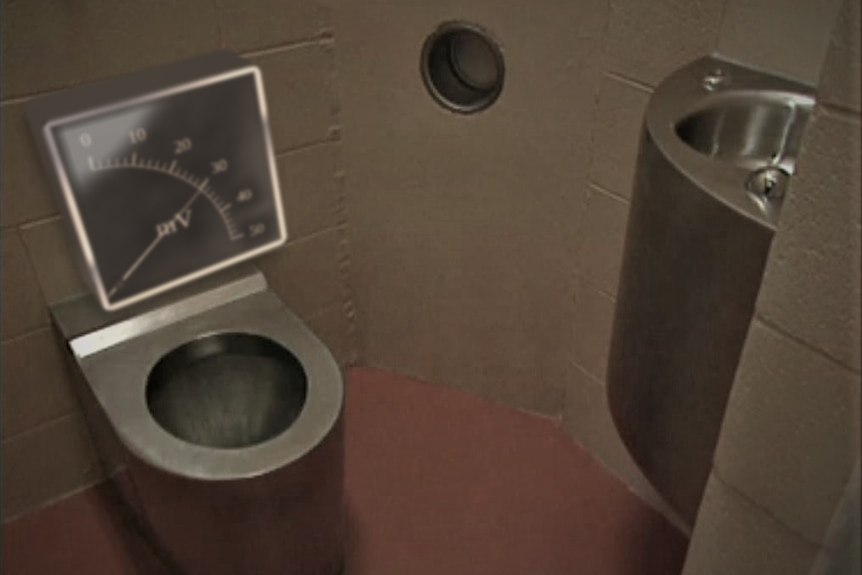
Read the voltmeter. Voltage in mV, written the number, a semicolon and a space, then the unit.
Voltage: 30; mV
